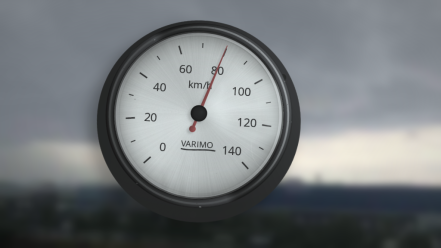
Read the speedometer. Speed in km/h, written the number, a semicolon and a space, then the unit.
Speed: 80; km/h
